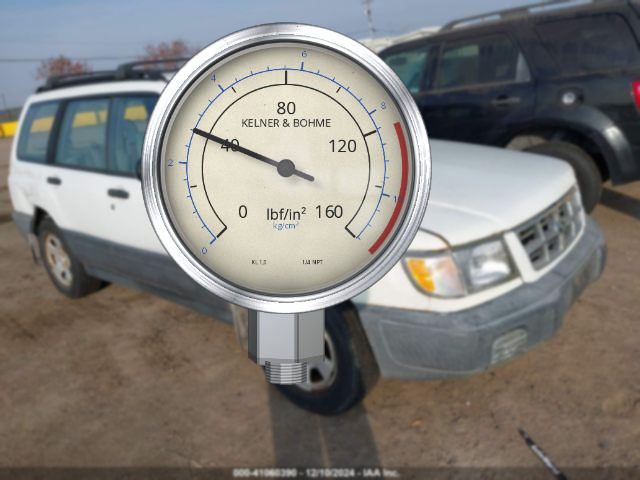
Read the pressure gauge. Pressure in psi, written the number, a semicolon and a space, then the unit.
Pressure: 40; psi
